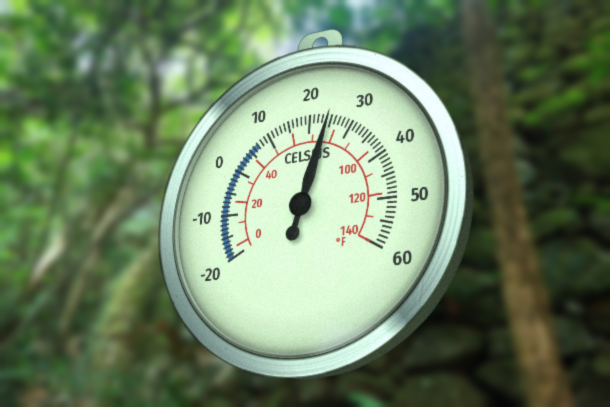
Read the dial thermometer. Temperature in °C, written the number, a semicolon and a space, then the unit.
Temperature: 25; °C
